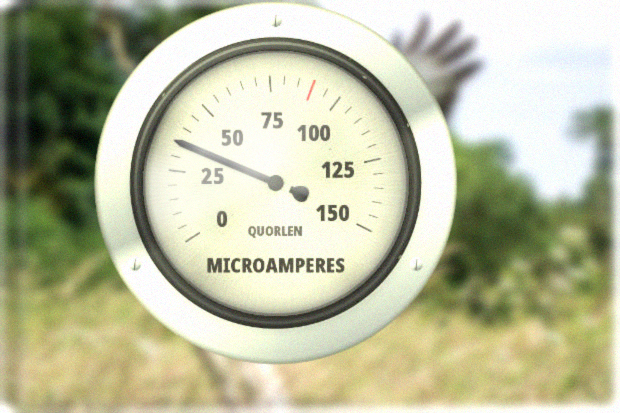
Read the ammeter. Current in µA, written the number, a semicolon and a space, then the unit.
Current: 35; µA
